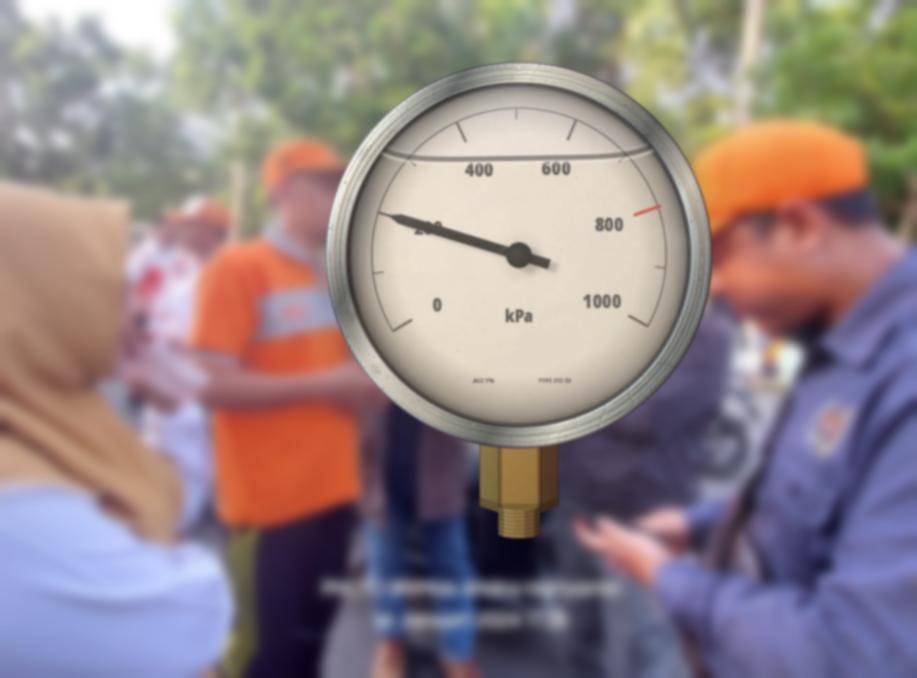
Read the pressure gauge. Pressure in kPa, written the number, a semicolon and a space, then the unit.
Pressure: 200; kPa
